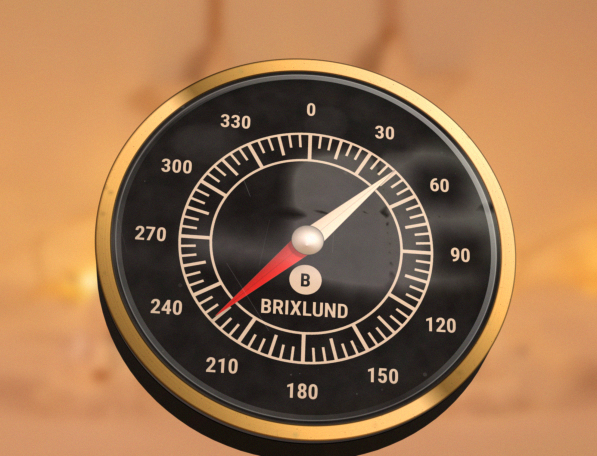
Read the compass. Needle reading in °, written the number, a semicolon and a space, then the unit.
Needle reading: 225; °
